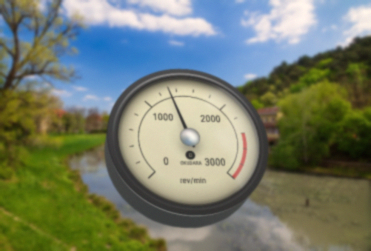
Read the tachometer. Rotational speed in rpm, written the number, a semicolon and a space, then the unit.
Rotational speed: 1300; rpm
